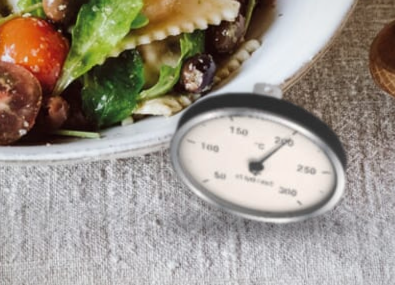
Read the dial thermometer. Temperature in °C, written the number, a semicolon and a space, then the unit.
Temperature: 200; °C
